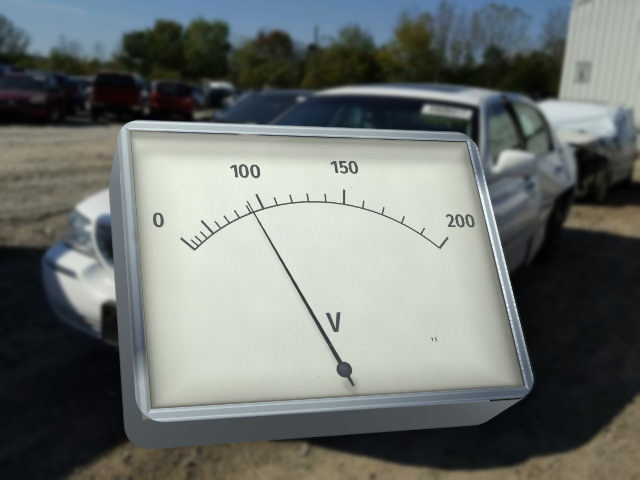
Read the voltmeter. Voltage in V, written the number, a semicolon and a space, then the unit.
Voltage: 90; V
